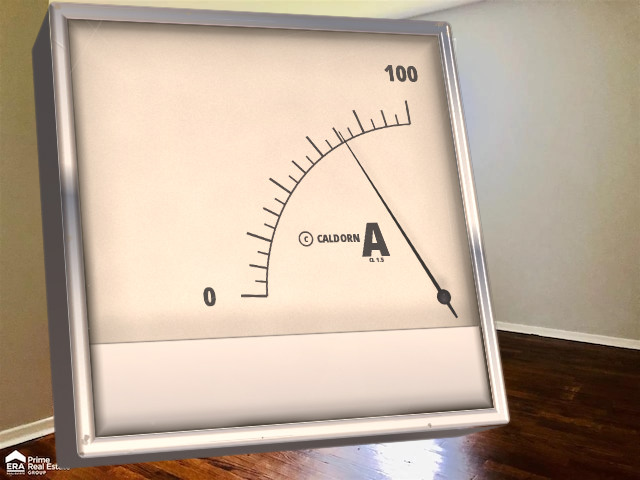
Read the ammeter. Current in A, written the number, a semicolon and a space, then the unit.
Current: 70; A
